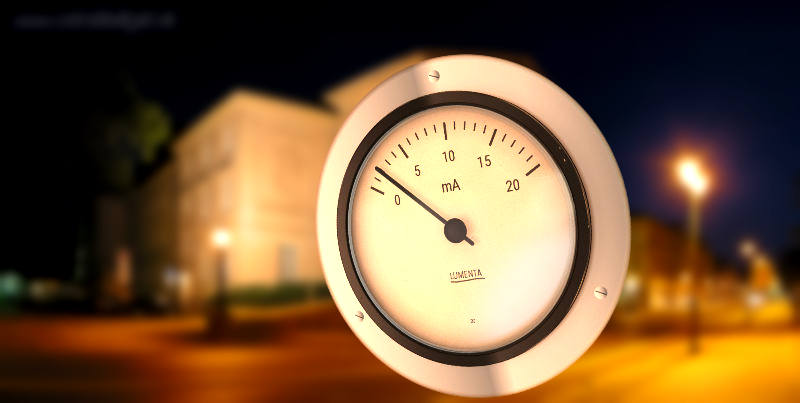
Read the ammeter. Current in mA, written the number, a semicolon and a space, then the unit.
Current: 2; mA
